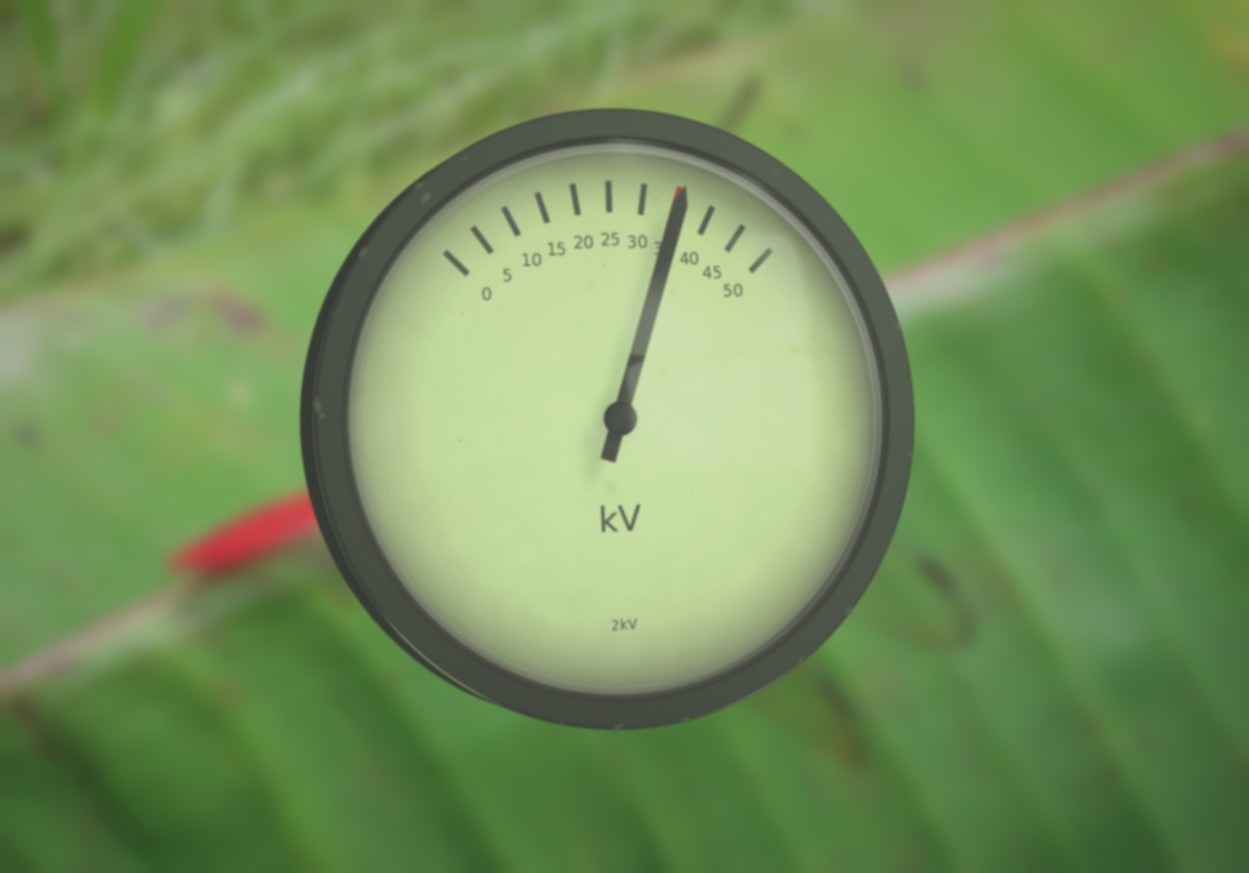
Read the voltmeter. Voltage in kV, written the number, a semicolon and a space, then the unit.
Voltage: 35; kV
